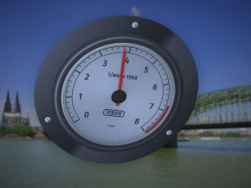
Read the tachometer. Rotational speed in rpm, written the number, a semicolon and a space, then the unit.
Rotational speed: 3800; rpm
